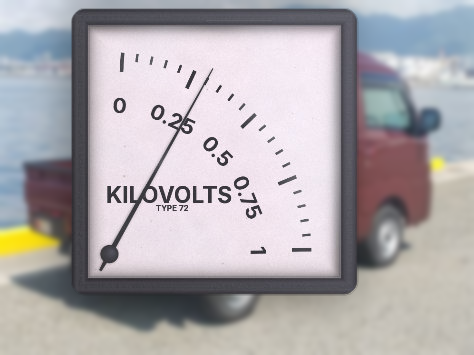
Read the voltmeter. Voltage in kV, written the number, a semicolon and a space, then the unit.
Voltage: 0.3; kV
